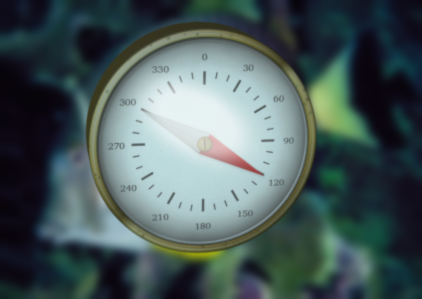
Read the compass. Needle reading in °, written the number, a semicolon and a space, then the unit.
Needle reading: 120; °
